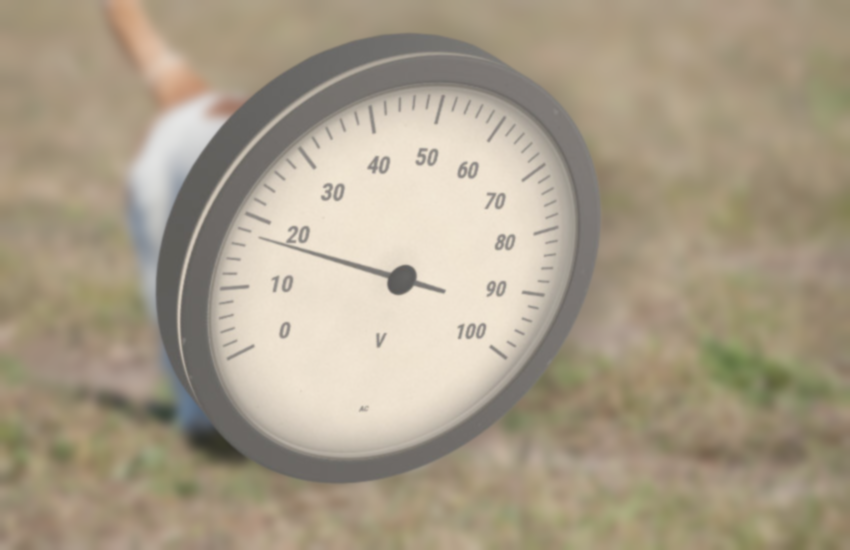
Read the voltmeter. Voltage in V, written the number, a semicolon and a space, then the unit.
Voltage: 18; V
